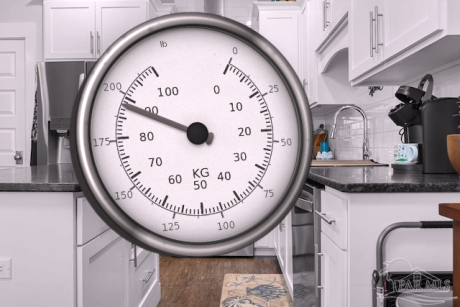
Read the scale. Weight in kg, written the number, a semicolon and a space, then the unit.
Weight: 88; kg
